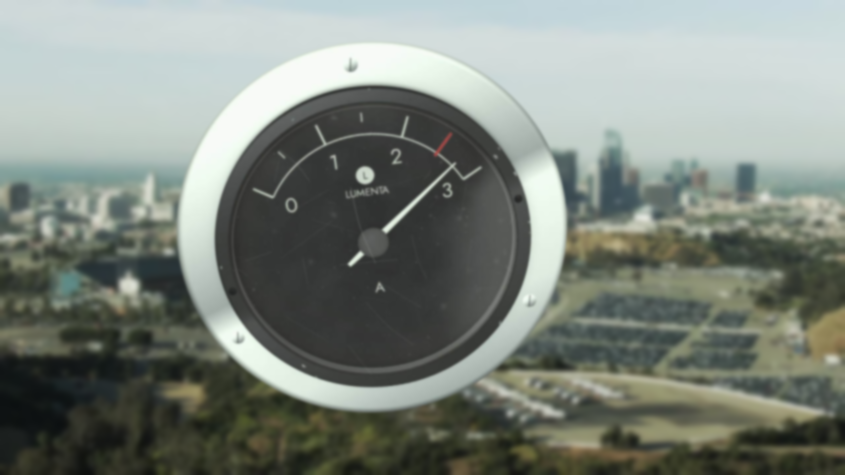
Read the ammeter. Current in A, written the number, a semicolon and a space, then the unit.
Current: 2.75; A
